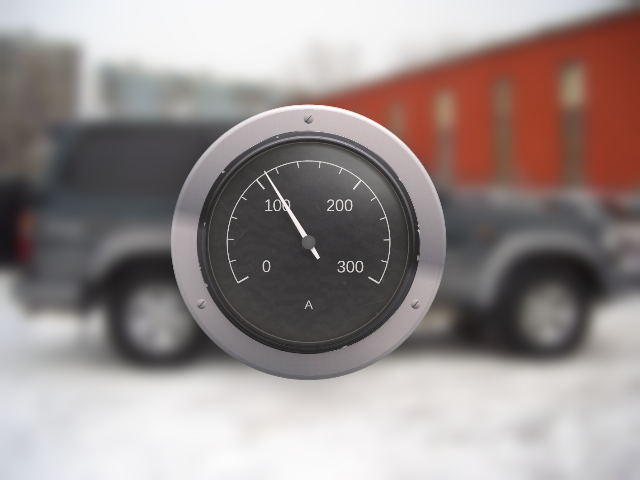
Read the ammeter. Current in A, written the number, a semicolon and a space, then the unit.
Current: 110; A
